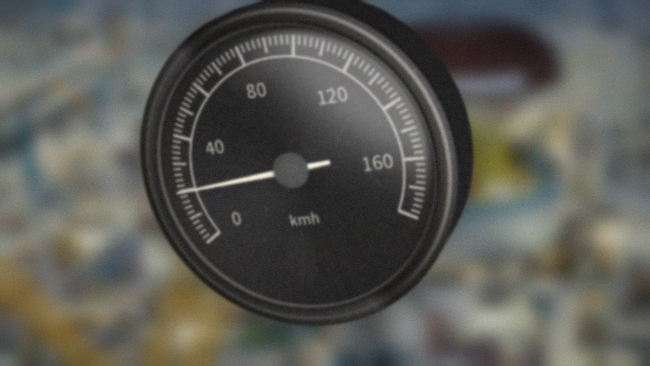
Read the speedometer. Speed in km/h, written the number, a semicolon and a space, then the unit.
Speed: 20; km/h
